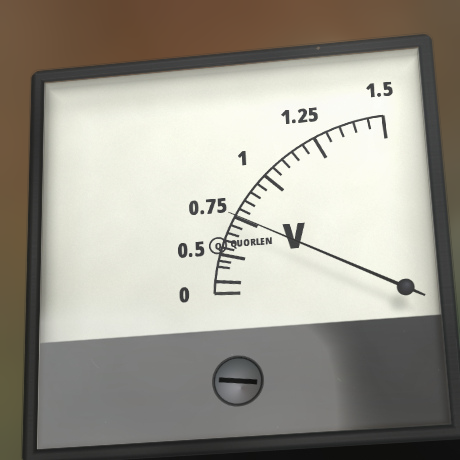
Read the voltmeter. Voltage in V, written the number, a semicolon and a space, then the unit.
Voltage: 0.75; V
